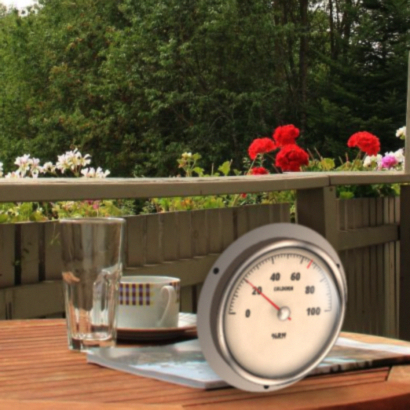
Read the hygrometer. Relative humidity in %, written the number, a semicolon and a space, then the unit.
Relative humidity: 20; %
